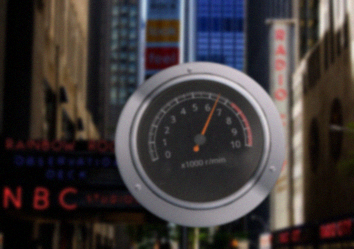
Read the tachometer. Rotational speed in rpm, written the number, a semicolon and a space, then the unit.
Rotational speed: 6500; rpm
